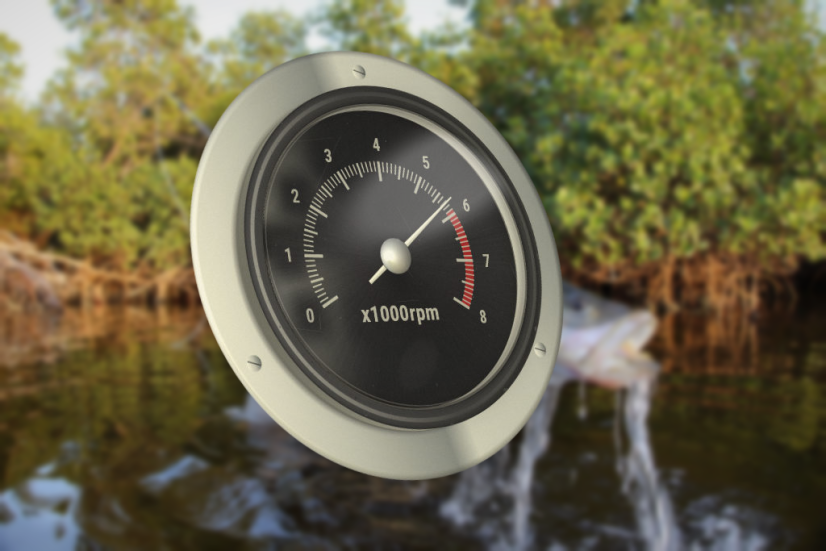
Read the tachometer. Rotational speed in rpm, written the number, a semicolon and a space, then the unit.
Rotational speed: 5700; rpm
